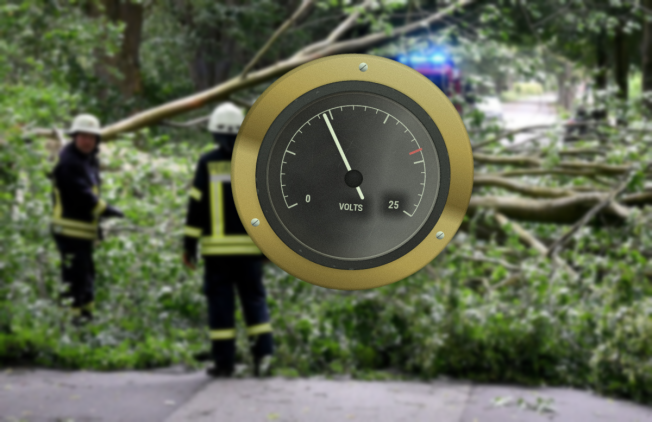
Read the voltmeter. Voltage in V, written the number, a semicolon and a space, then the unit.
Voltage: 9.5; V
